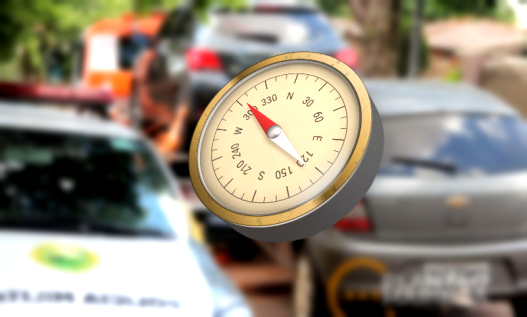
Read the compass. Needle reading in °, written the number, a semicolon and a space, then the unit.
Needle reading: 305; °
